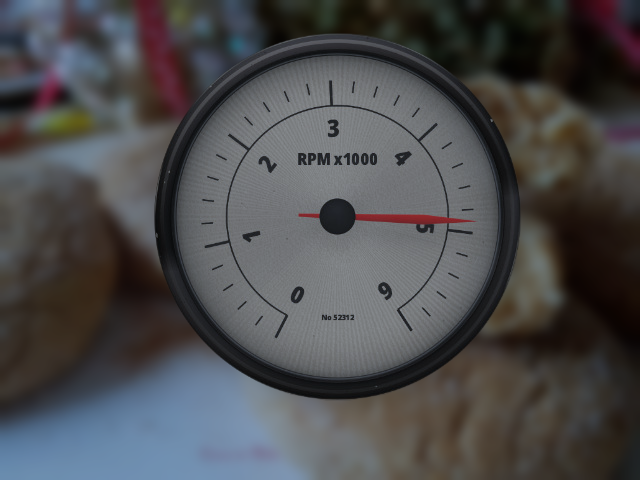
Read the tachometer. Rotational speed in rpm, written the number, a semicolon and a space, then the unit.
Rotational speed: 4900; rpm
